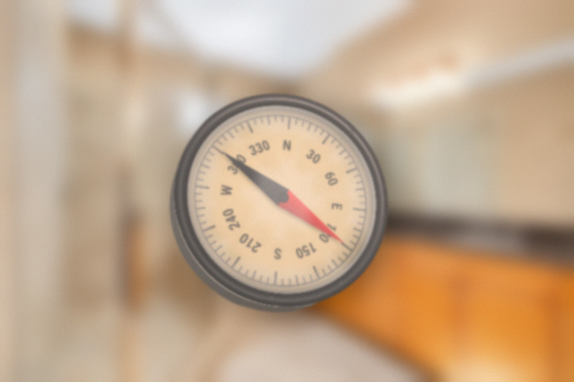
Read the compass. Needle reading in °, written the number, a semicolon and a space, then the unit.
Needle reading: 120; °
